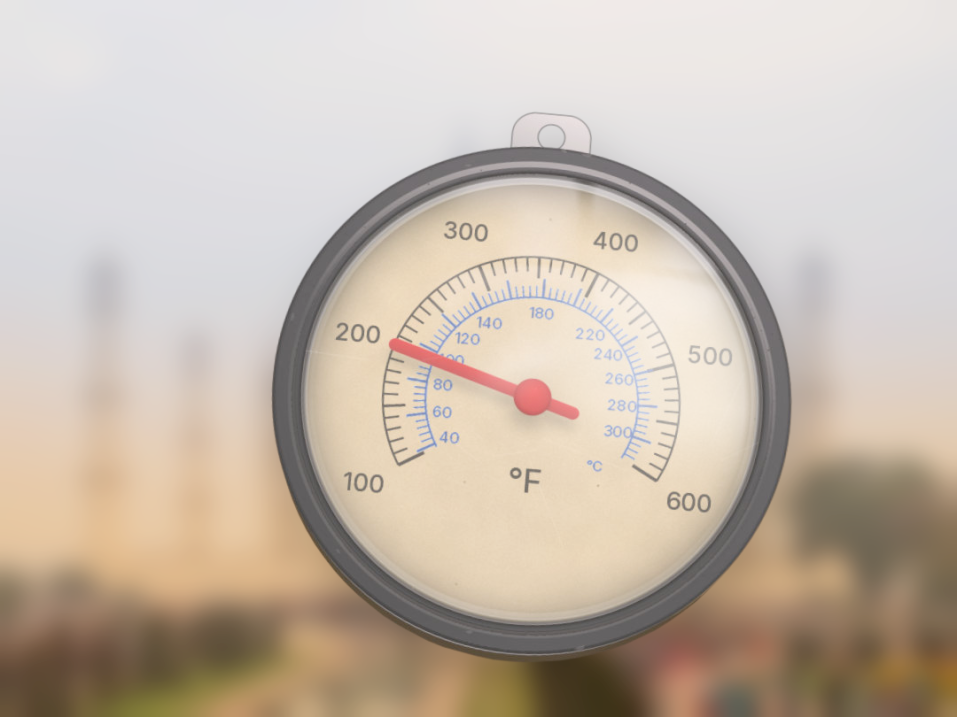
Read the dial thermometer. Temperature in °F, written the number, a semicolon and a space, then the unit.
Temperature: 200; °F
